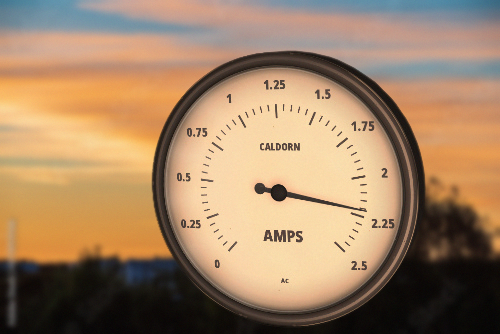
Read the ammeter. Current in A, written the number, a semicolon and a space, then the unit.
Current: 2.2; A
